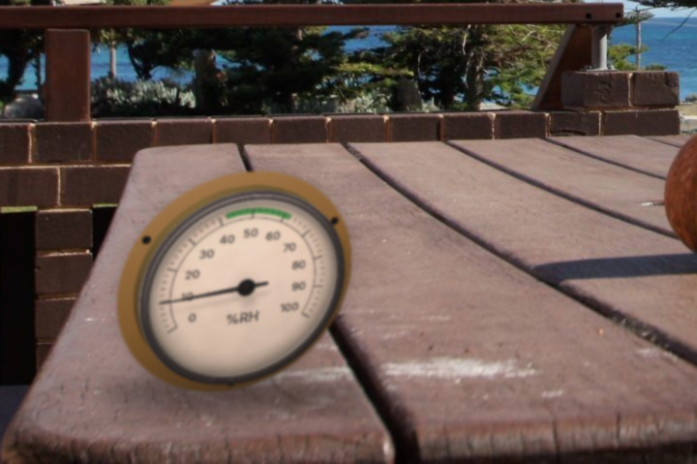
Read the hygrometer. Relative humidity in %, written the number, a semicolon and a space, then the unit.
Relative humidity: 10; %
